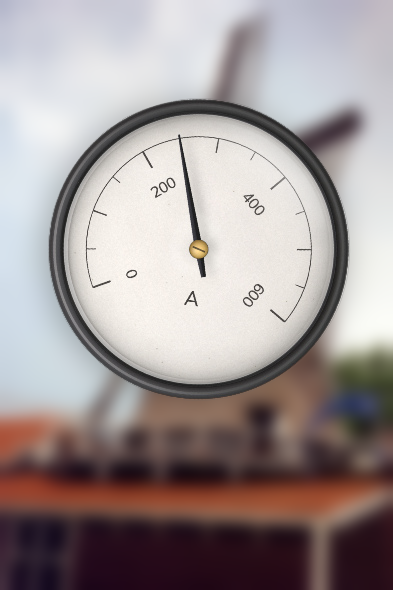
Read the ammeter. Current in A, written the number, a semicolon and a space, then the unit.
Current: 250; A
